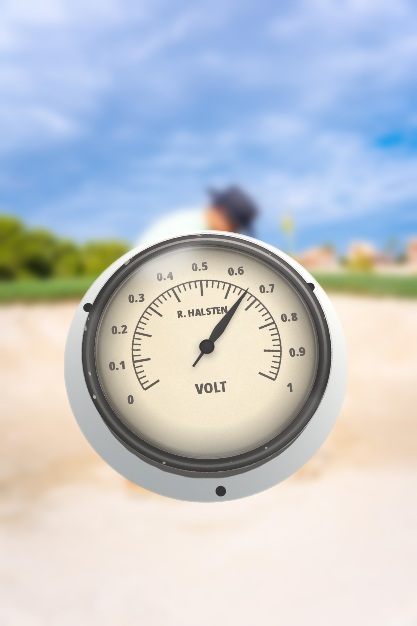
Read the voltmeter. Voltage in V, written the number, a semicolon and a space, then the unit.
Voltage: 0.66; V
